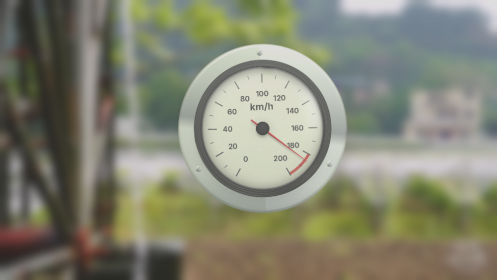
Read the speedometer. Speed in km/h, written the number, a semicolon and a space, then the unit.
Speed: 185; km/h
